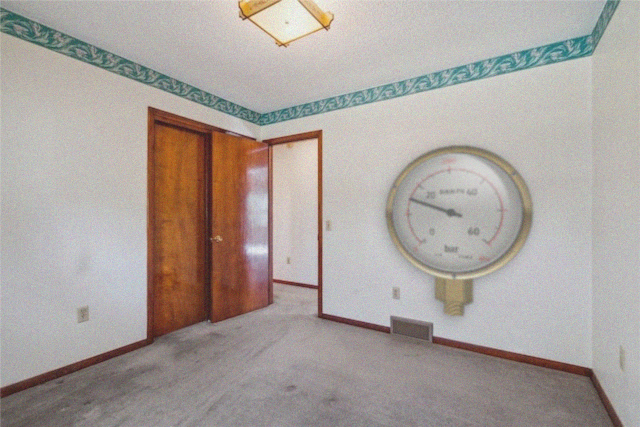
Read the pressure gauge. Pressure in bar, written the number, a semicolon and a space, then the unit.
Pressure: 15; bar
